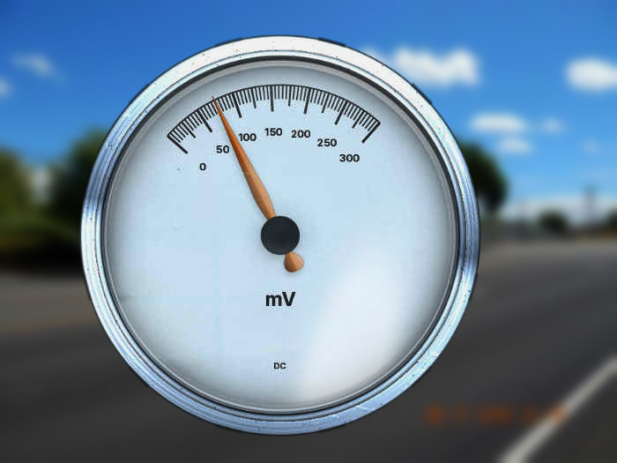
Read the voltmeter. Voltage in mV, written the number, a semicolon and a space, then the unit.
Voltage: 75; mV
